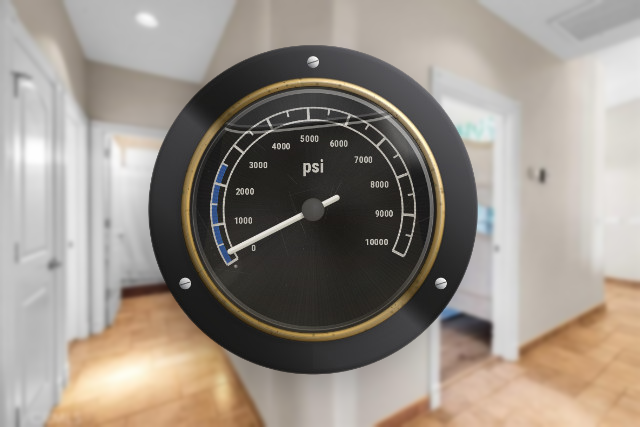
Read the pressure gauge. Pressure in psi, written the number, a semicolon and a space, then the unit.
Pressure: 250; psi
